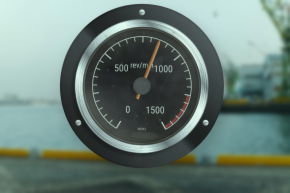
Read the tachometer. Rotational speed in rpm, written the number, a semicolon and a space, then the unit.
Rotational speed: 850; rpm
